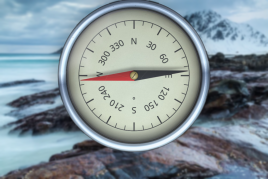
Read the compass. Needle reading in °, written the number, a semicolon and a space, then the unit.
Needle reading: 265; °
